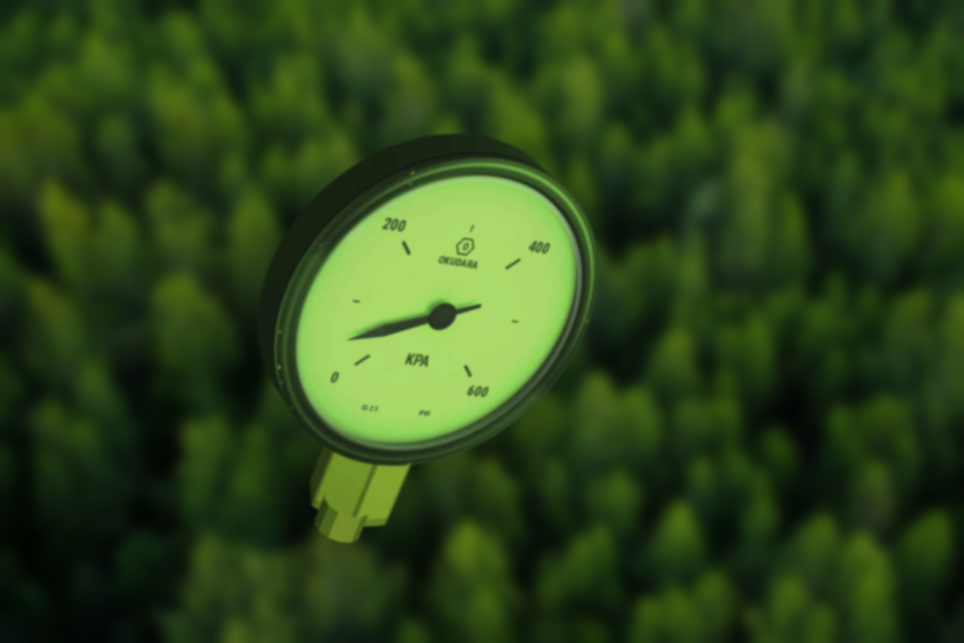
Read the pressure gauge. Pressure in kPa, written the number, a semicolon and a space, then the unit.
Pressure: 50; kPa
